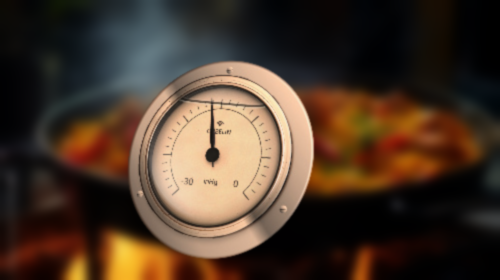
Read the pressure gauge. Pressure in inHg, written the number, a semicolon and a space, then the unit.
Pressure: -16; inHg
